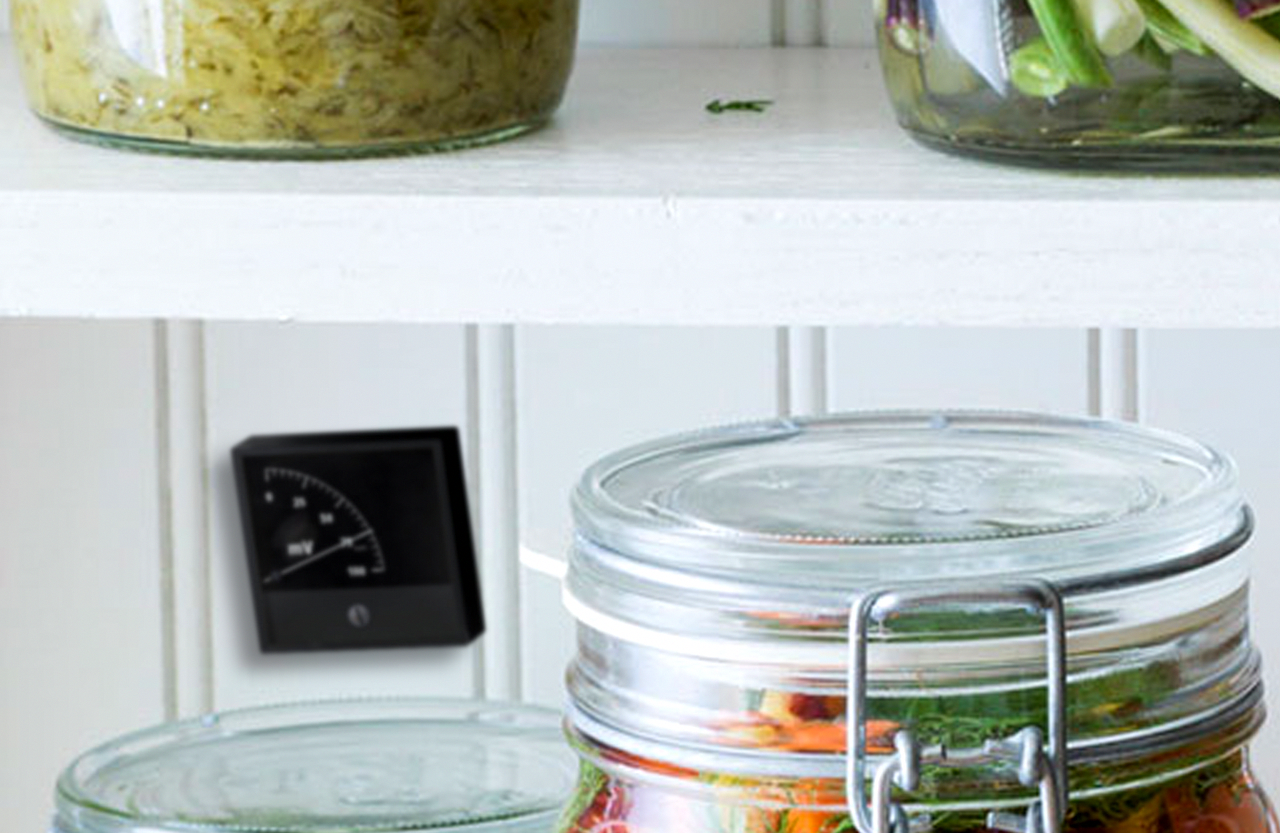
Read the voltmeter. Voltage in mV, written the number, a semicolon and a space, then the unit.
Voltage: 75; mV
